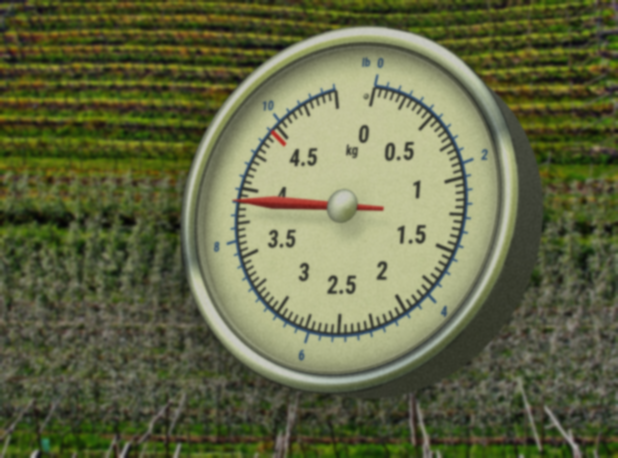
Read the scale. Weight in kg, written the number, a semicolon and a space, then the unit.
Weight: 3.9; kg
